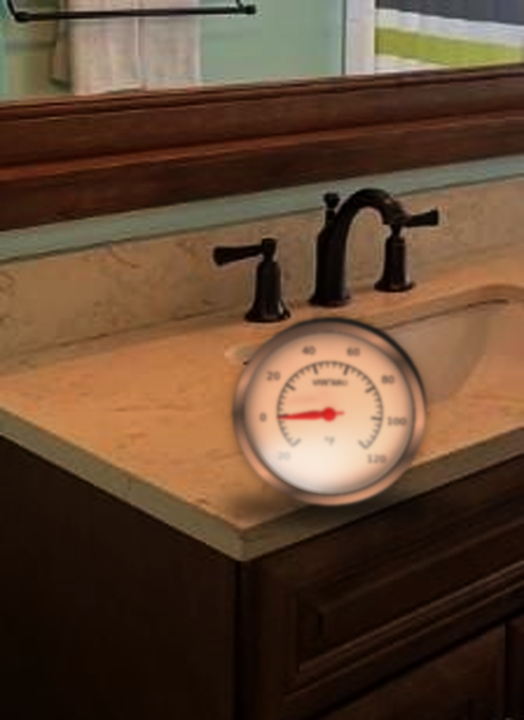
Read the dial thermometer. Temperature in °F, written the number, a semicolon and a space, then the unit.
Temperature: 0; °F
